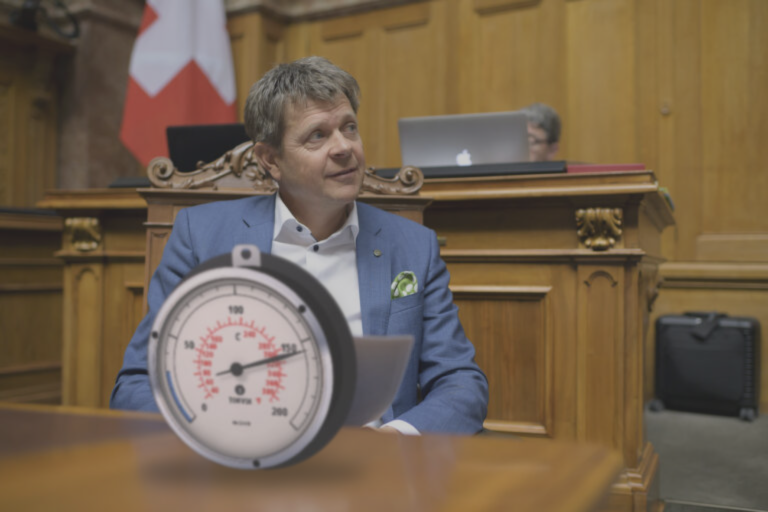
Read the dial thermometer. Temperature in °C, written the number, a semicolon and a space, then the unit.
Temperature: 155; °C
